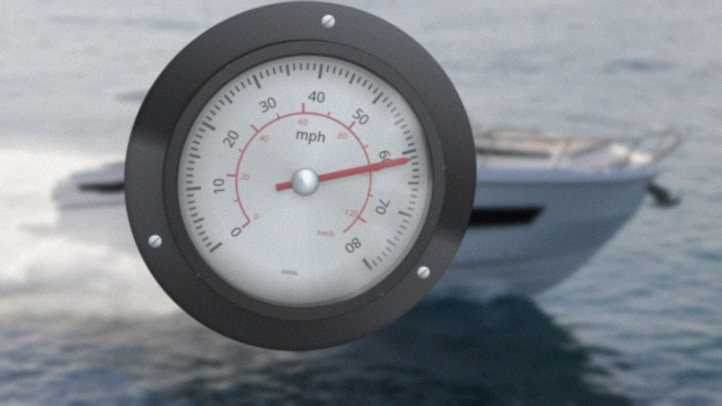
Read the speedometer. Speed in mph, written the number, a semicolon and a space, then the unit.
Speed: 61; mph
